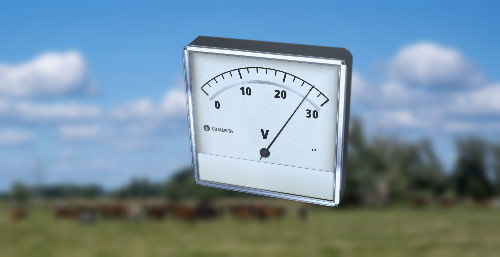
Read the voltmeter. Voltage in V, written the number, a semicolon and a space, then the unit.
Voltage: 26; V
